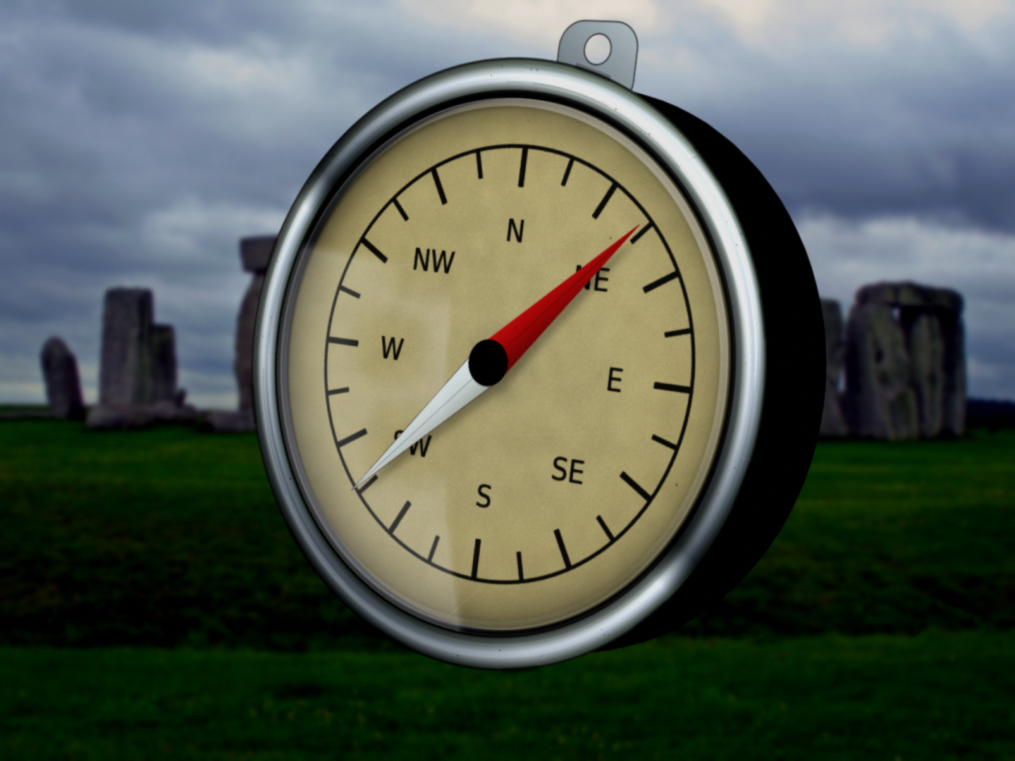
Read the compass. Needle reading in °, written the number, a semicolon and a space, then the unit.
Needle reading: 45; °
